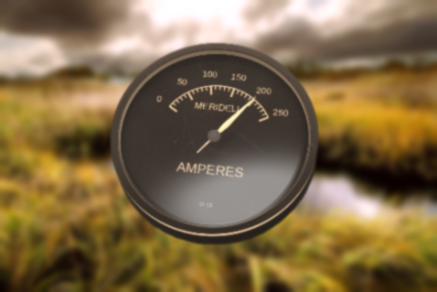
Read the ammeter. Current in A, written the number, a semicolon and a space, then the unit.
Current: 200; A
